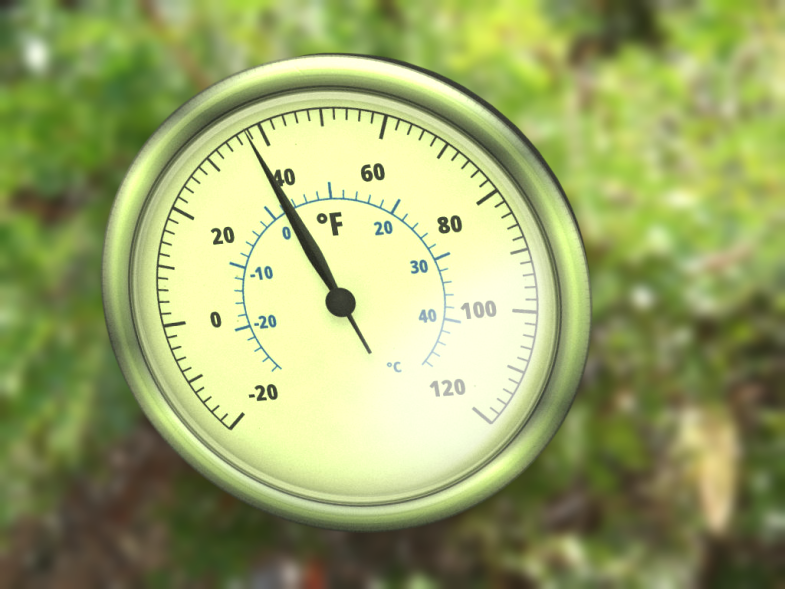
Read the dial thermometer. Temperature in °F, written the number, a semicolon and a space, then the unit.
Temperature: 38; °F
